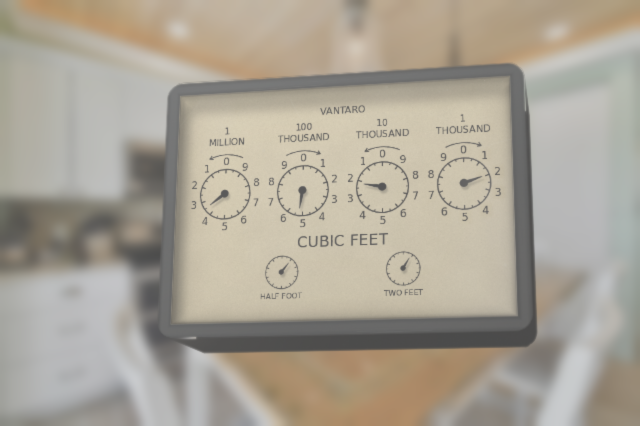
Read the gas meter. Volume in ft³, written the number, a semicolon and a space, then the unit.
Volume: 352200; ft³
